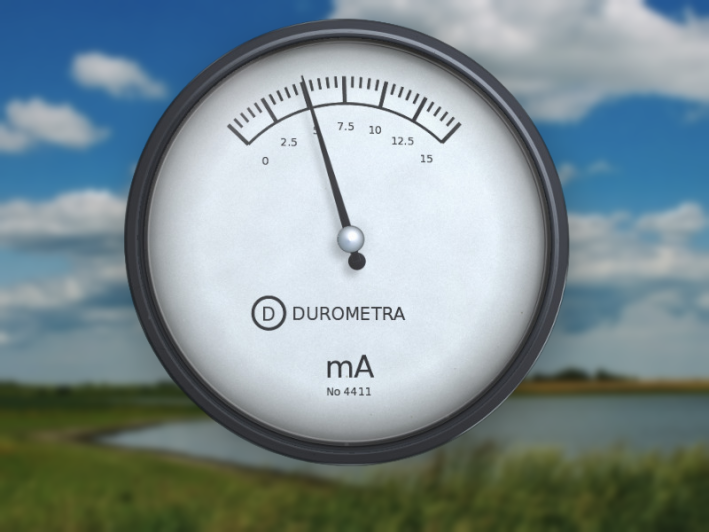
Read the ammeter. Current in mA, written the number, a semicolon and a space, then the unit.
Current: 5; mA
